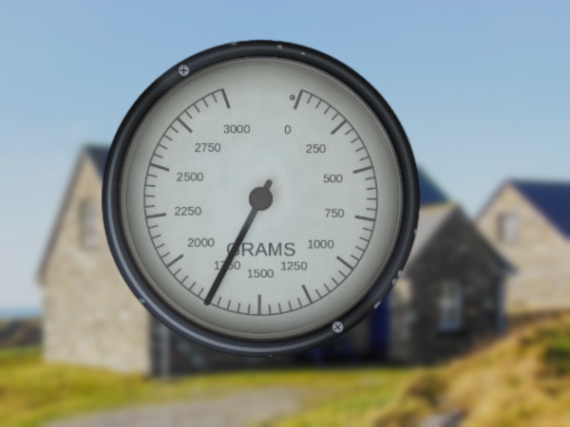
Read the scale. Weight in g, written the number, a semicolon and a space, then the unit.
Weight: 1750; g
